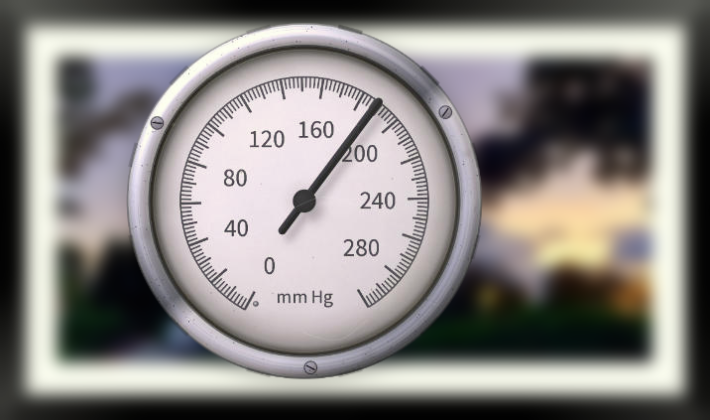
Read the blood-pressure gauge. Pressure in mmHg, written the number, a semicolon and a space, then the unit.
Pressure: 188; mmHg
